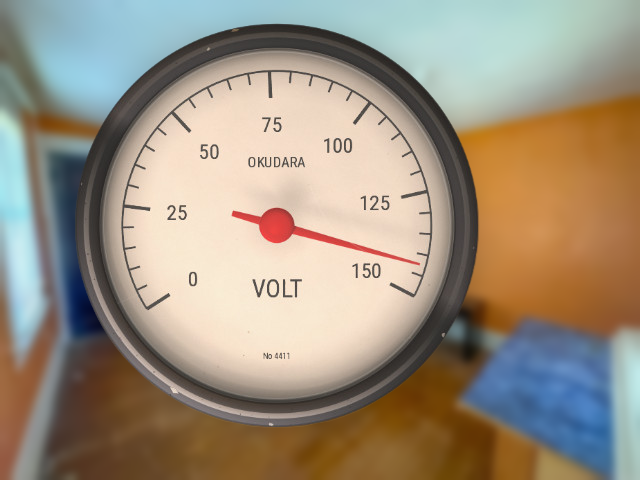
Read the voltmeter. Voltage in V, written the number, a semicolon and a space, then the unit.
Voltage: 142.5; V
